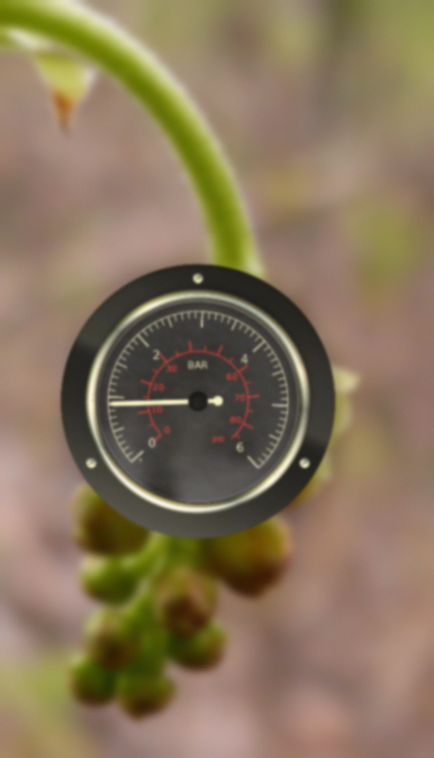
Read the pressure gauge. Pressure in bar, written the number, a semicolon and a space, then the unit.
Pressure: 0.9; bar
